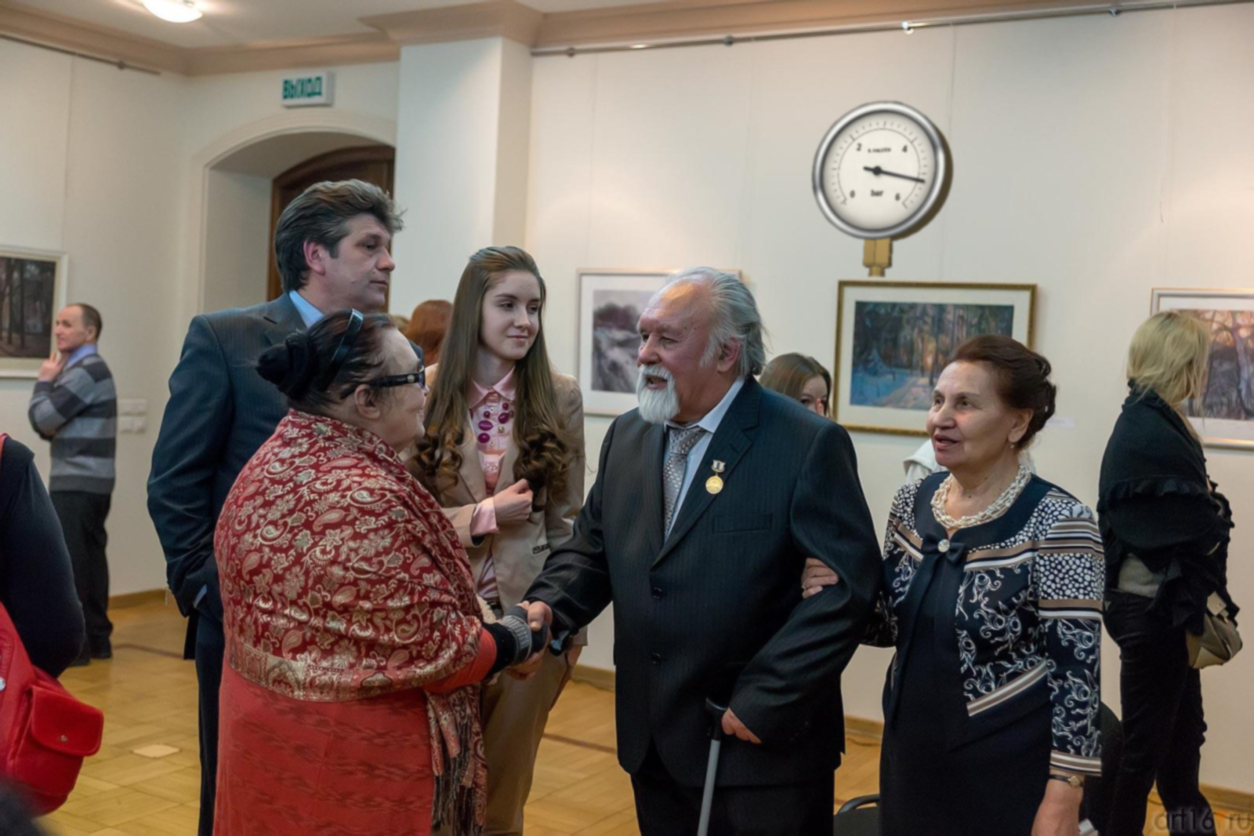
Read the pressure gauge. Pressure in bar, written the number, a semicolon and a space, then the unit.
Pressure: 5.2; bar
